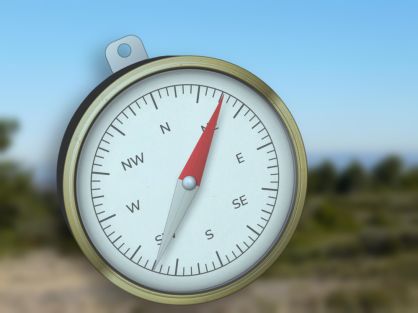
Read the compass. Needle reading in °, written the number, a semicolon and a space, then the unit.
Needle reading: 45; °
